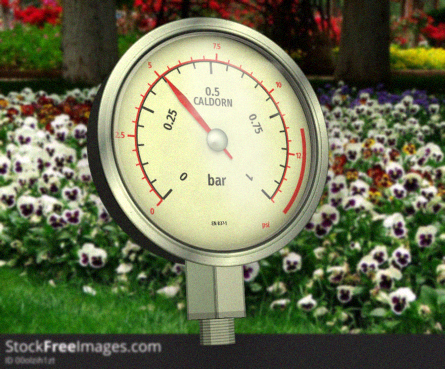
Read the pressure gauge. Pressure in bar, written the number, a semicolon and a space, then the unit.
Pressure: 0.35; bar
